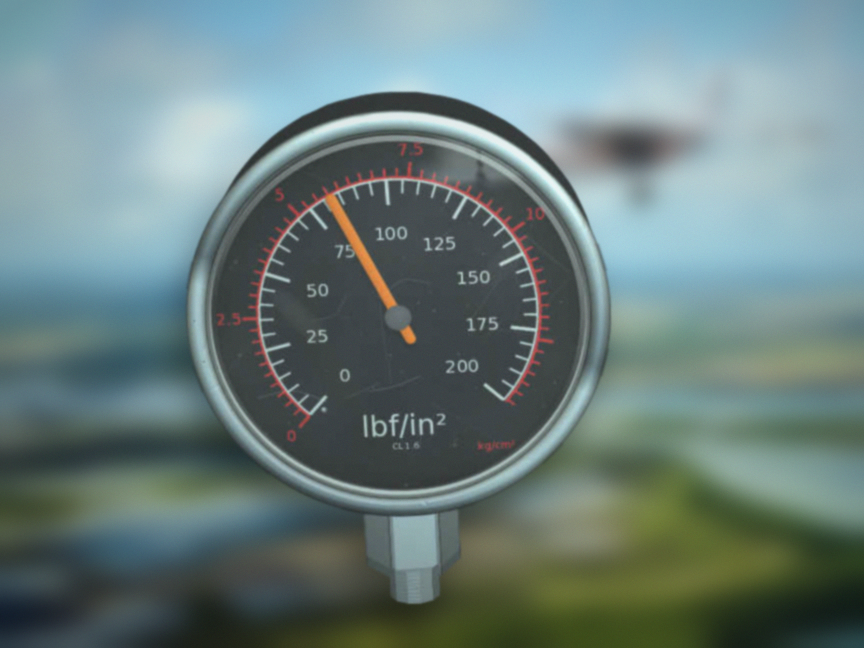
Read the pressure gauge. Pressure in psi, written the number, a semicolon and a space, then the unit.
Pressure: 82.5; psi
